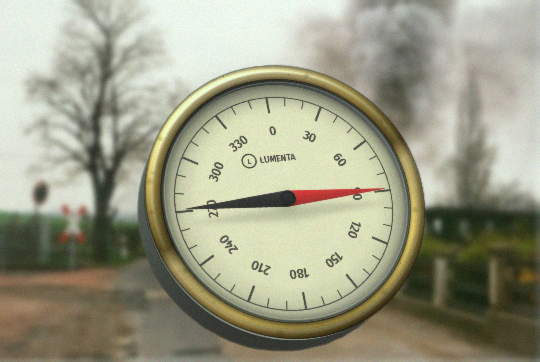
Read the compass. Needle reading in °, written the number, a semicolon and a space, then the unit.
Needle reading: 90; °
